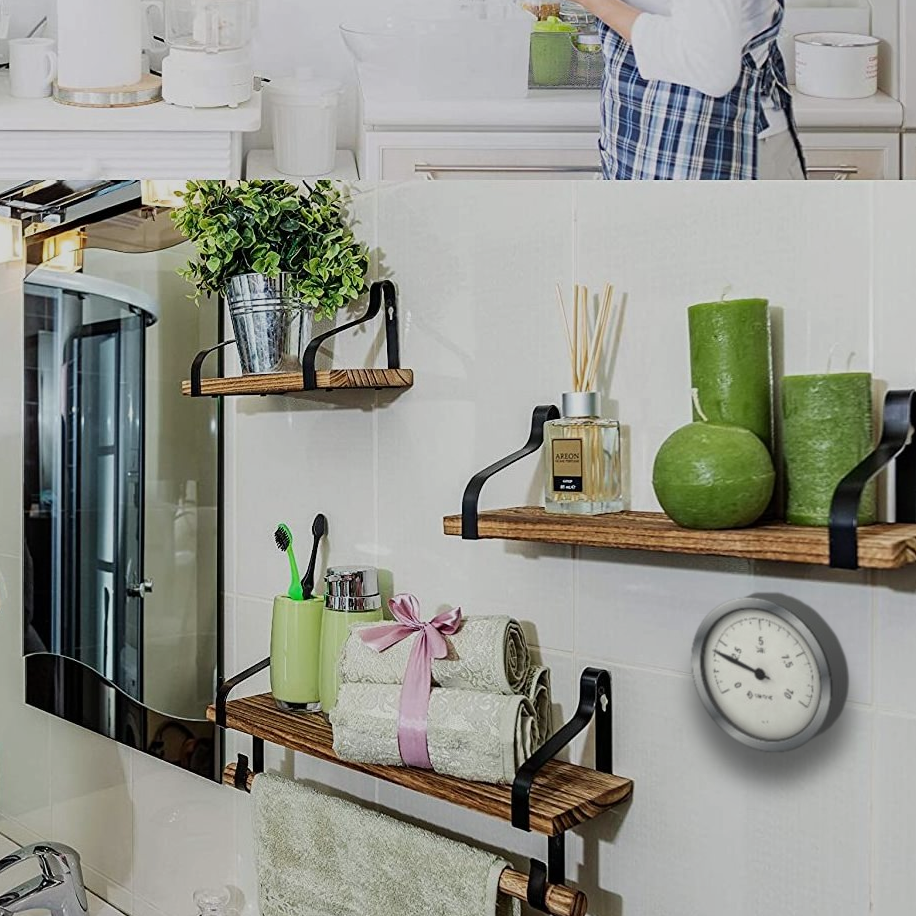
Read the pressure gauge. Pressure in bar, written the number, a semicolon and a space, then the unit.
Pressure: 2; bar
